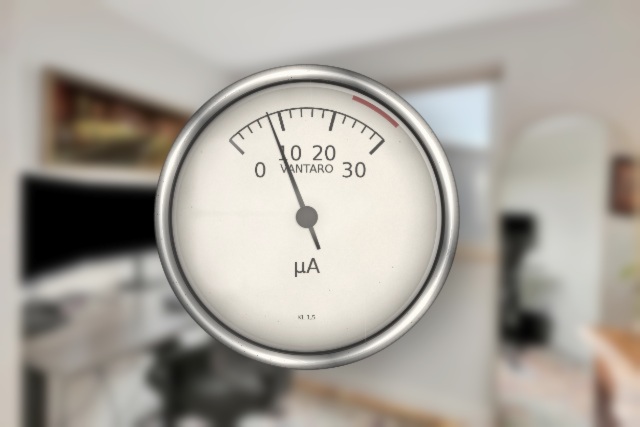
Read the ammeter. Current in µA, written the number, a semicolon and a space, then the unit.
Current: 8; µA
